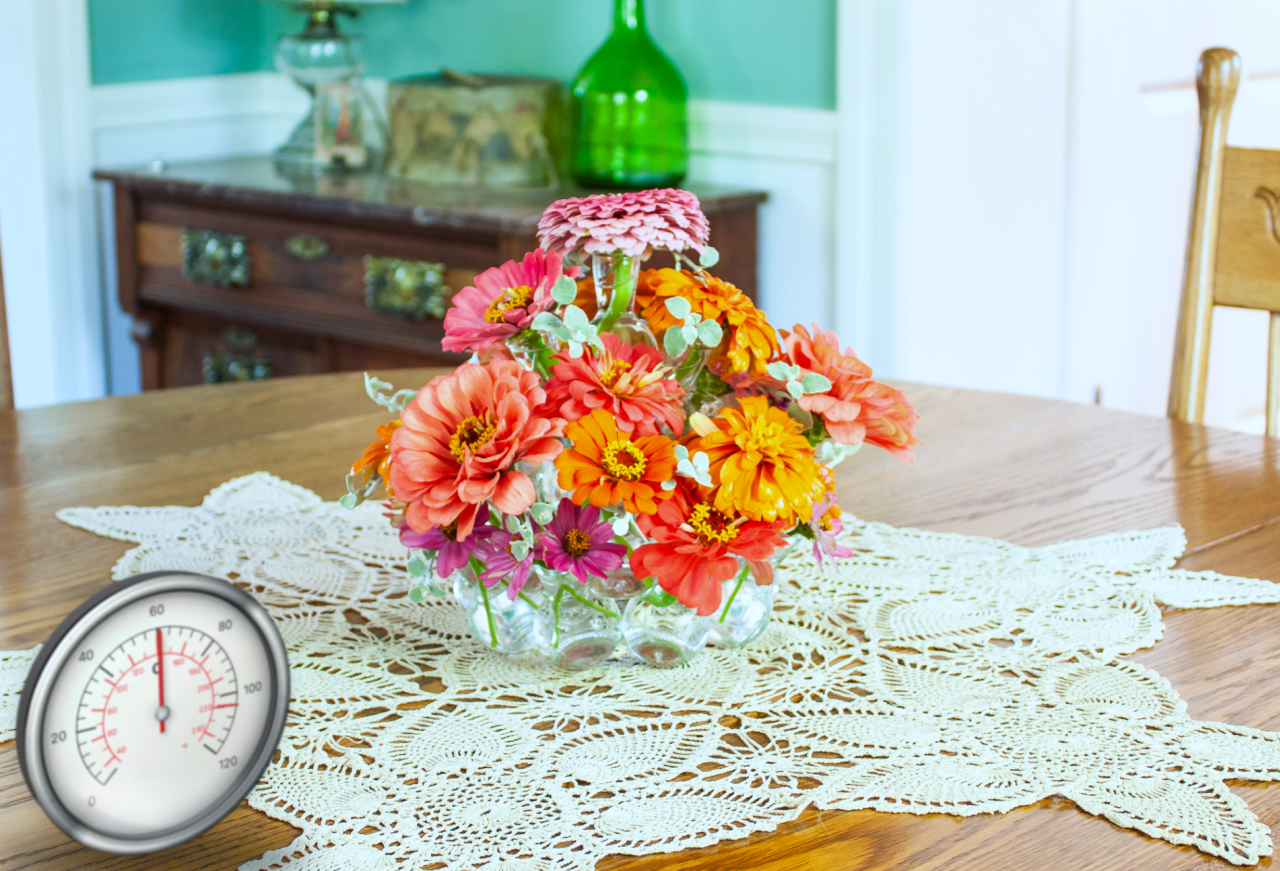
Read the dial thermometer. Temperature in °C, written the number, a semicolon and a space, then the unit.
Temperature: 60; °C
